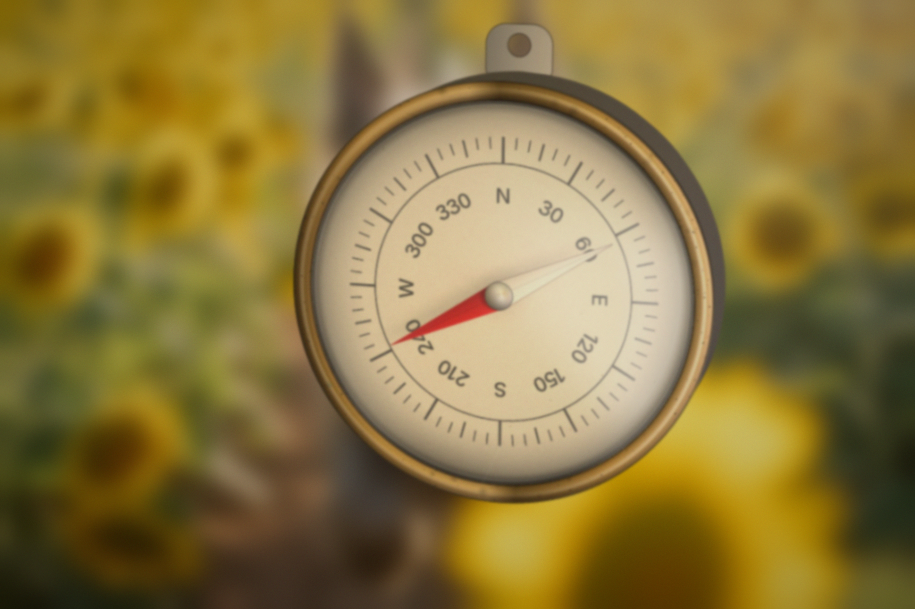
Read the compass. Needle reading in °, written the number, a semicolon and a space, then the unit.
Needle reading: 242.5; °
